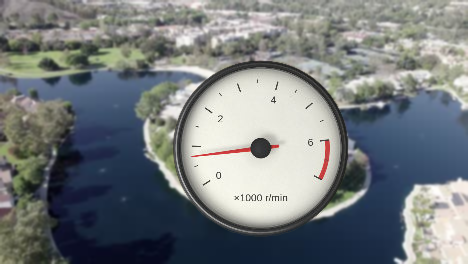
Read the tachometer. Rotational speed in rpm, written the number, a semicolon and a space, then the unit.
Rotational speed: 750; rpm
